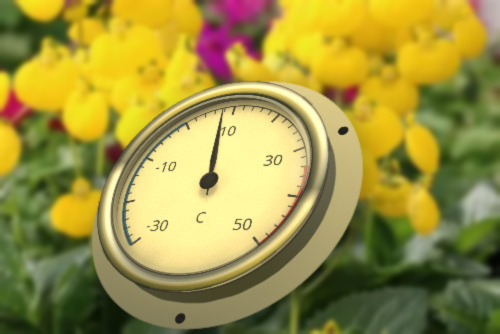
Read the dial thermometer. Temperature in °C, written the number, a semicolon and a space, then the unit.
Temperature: 8; °C
